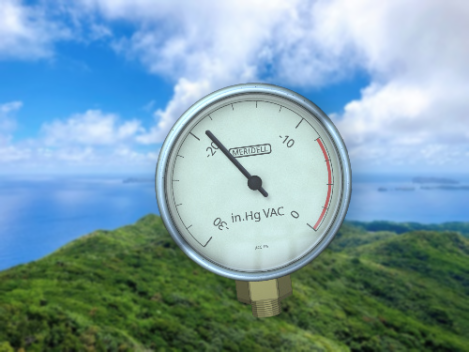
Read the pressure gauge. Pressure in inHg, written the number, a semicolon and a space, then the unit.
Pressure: -19; inHg
